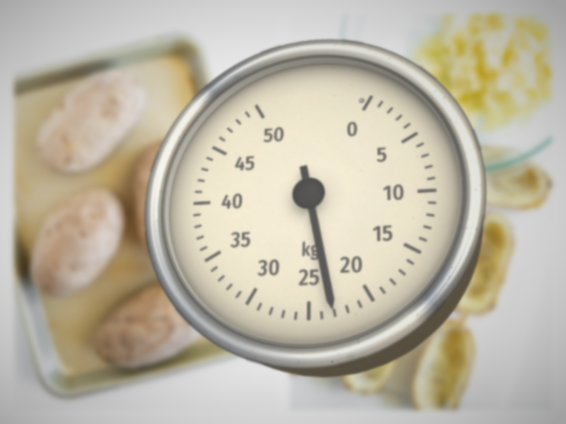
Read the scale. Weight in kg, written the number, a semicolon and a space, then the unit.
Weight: 23; kg
